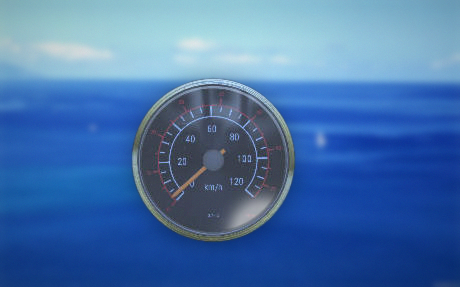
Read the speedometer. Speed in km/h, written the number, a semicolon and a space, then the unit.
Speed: 2.5; km/h
